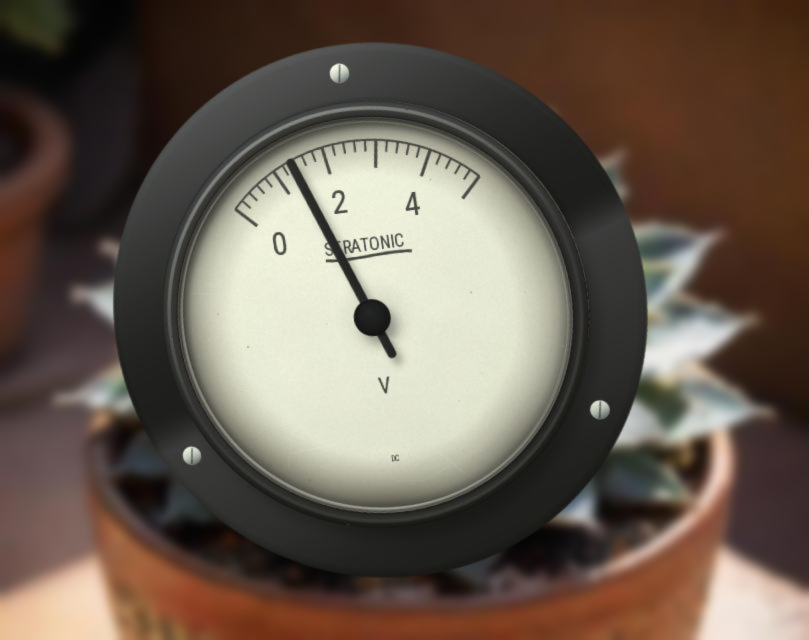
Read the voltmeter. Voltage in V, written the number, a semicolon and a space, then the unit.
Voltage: 1.4; V
